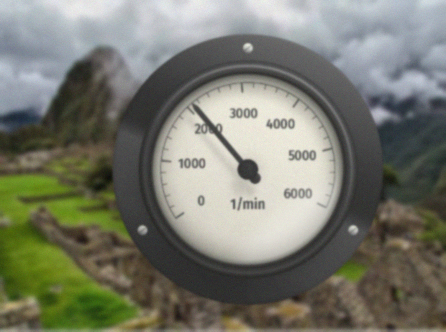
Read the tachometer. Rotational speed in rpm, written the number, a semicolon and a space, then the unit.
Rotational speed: 2100; rpm
